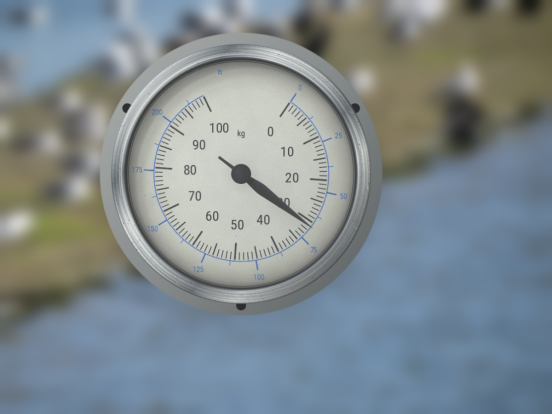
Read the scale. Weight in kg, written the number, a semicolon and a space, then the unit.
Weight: 31; kg
